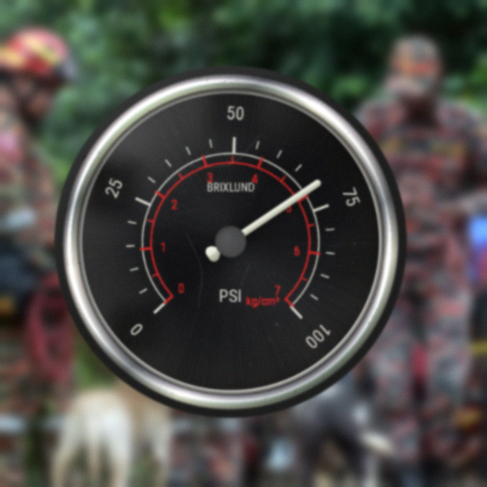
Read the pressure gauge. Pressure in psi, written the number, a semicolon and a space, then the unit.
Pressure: 70; psi
